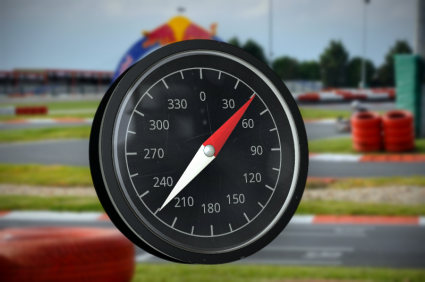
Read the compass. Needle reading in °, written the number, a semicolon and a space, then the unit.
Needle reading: 45; °
